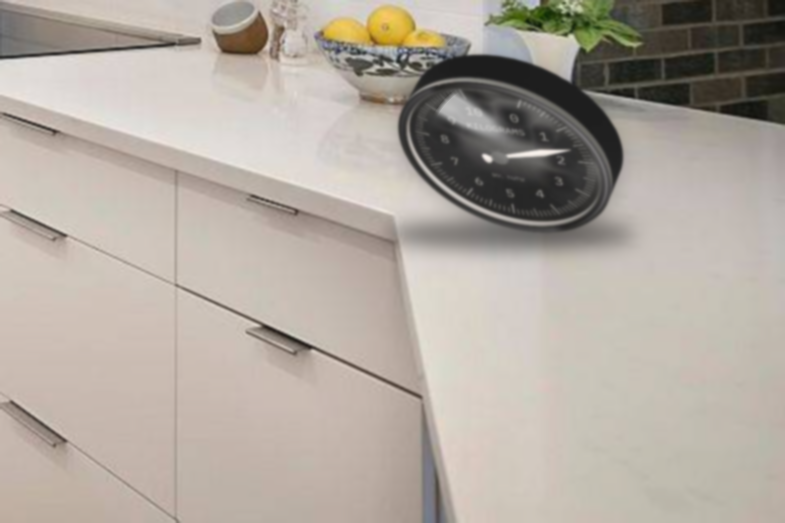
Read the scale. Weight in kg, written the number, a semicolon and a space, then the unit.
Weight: 1.5; kg
